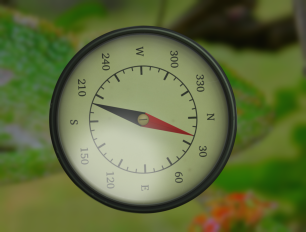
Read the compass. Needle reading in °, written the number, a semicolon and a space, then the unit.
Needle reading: 20; °
